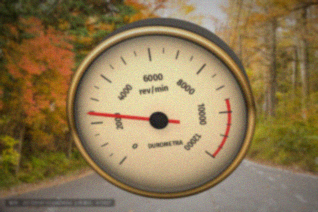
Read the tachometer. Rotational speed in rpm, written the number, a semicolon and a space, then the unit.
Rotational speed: 2500; rpm
